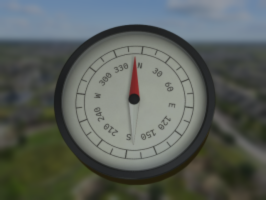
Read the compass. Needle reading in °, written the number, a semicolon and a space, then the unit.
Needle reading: 352.5; °
